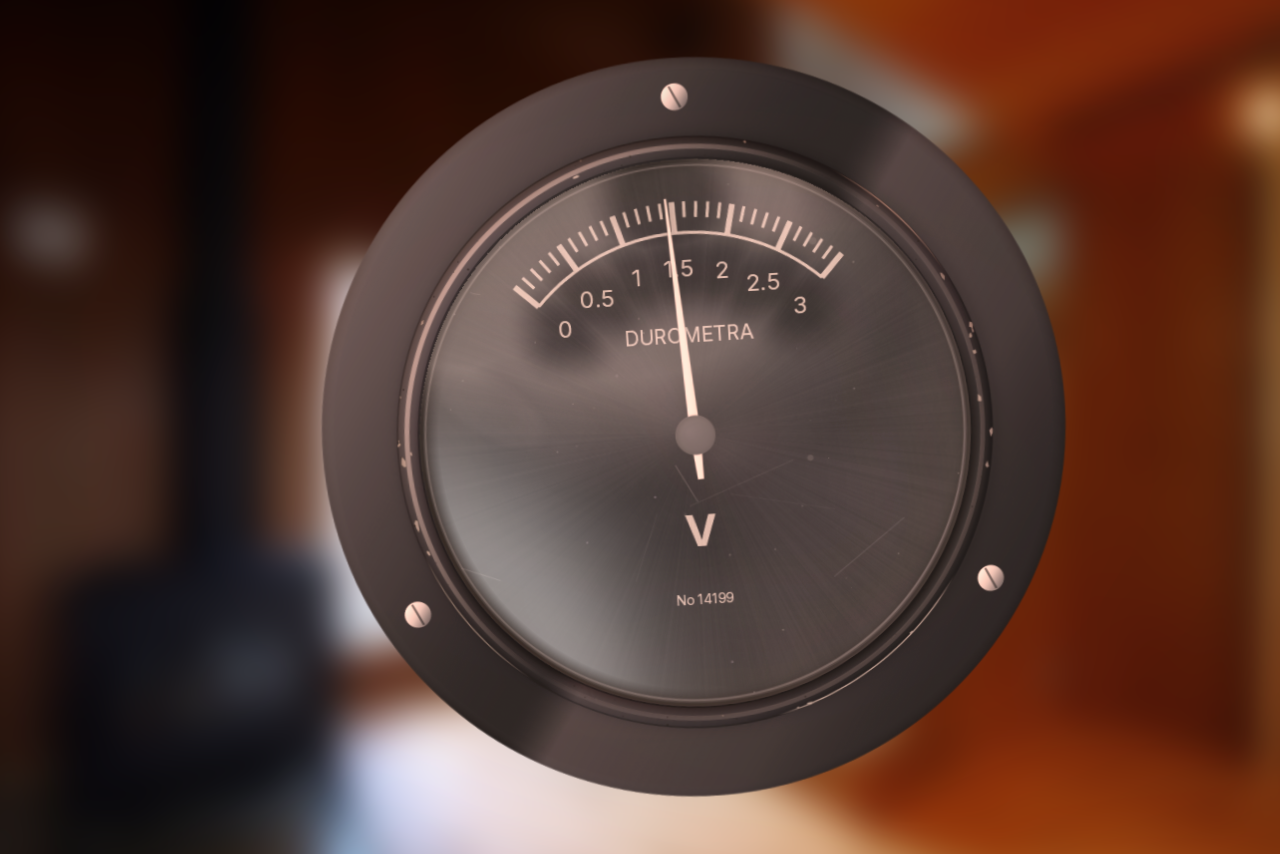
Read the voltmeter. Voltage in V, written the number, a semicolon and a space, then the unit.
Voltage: 1.45; V
